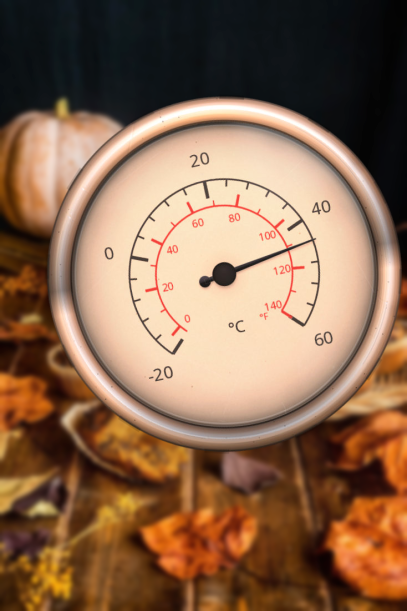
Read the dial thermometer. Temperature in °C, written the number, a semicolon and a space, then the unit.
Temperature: 44; °C
